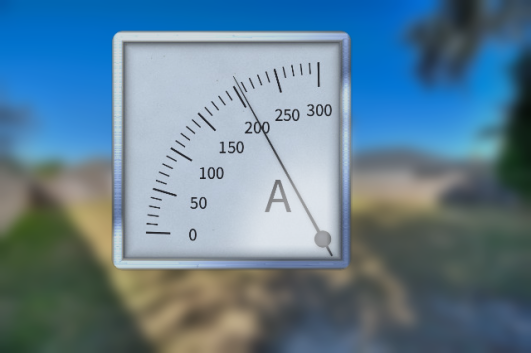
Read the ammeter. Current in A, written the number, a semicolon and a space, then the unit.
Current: 205; A
